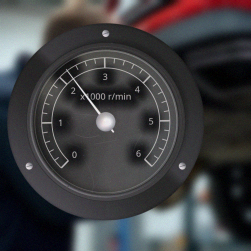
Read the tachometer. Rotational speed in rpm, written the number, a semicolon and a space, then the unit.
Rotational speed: 2200; rpm
